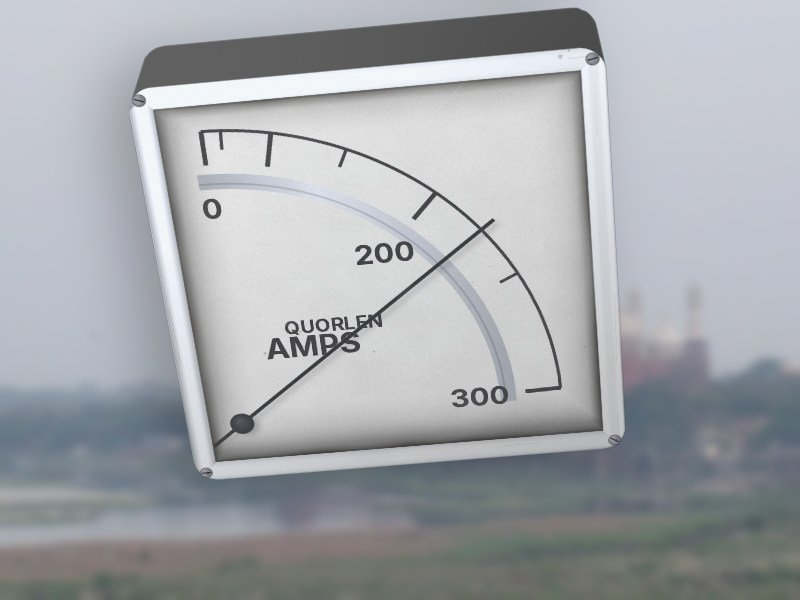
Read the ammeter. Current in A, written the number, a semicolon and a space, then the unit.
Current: 225; A
